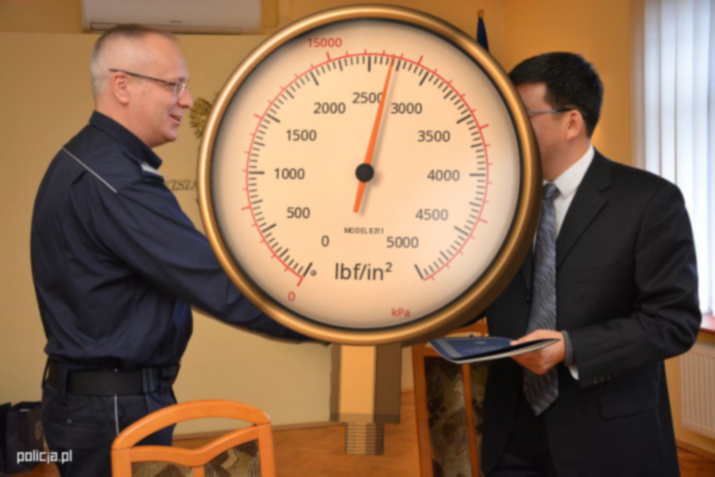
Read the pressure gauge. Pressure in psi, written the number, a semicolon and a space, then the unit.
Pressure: 2700; psi
